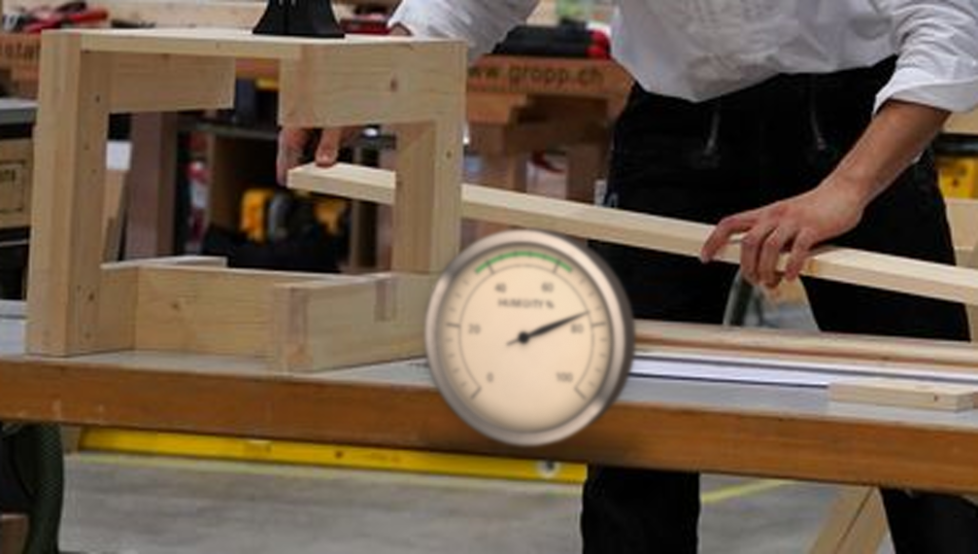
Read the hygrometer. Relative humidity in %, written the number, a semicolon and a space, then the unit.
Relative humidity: 76; %
